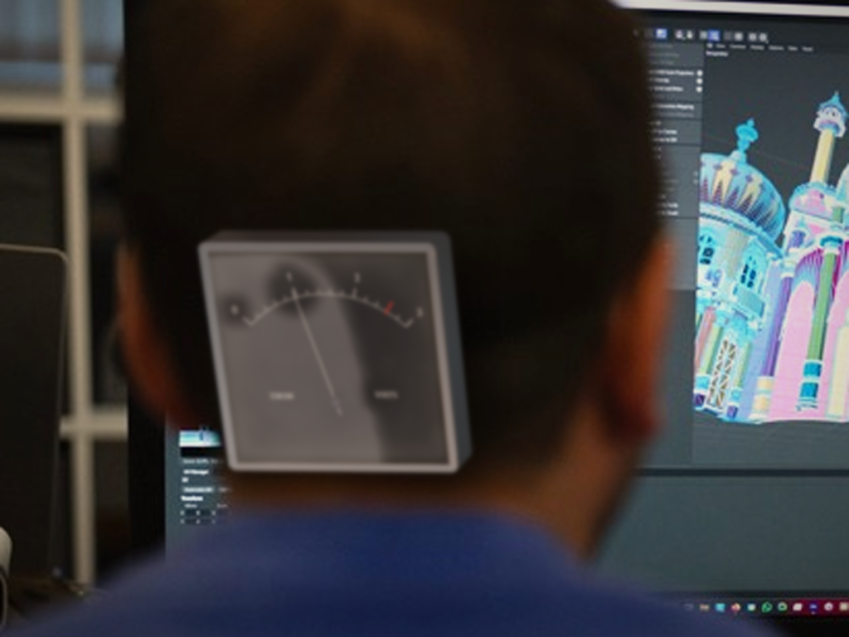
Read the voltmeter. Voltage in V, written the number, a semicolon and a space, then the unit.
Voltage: 1; V
